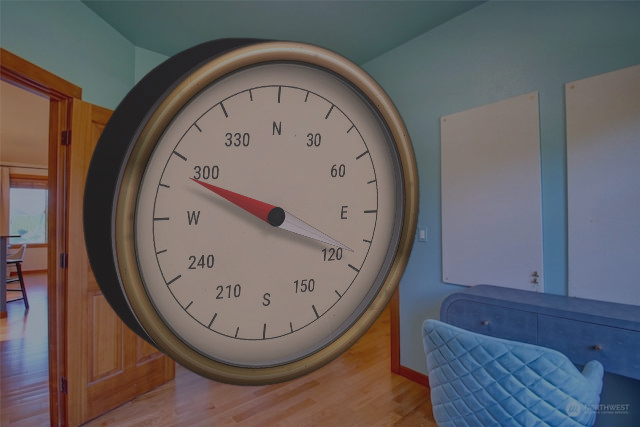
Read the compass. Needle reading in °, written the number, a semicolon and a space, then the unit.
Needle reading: 292.5; °
